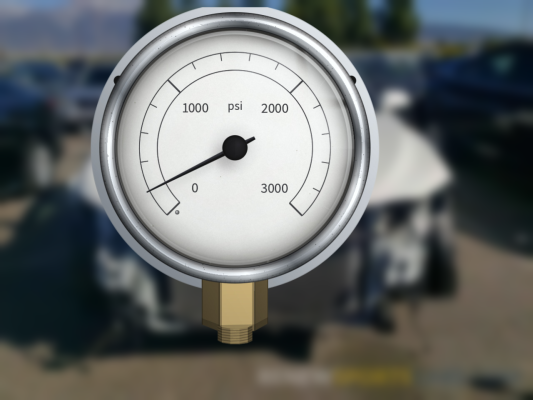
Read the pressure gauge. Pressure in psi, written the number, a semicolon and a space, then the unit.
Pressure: 200; psi
